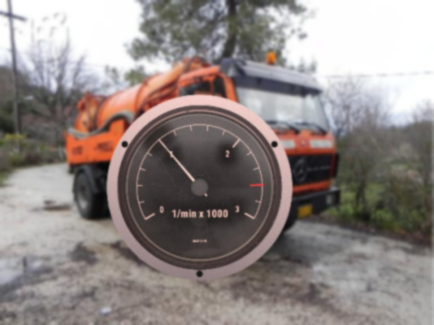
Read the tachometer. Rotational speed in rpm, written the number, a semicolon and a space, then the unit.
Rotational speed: 1000; rpm
